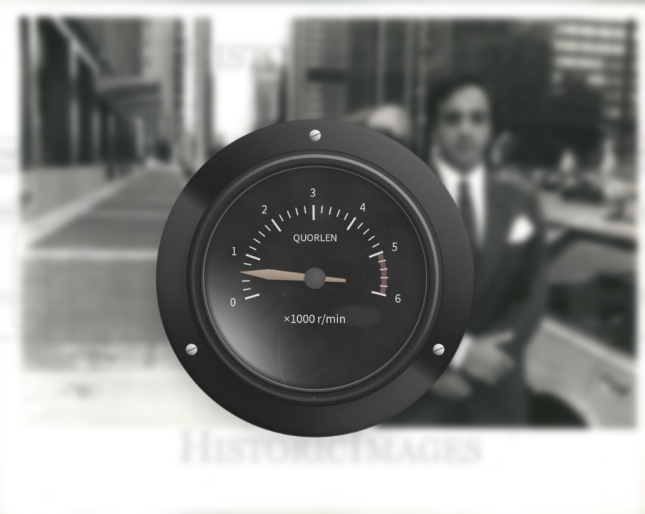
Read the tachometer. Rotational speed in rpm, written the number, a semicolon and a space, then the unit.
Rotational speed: 600; rpm
